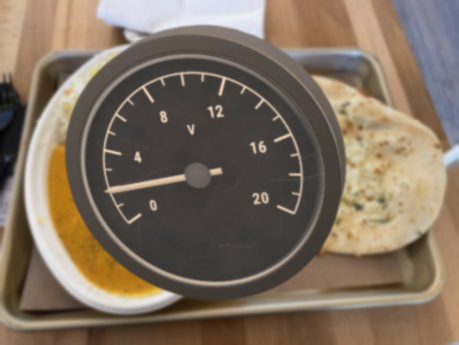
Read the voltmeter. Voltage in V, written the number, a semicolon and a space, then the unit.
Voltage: 2; V
